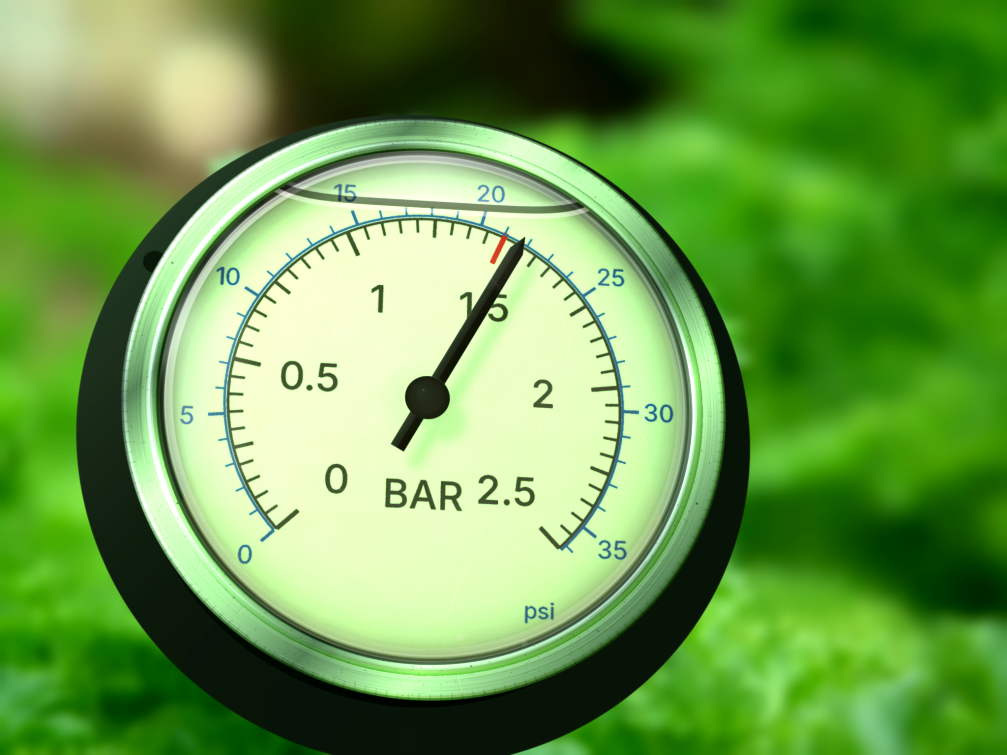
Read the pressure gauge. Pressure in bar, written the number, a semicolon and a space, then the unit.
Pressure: 1.5; bar
